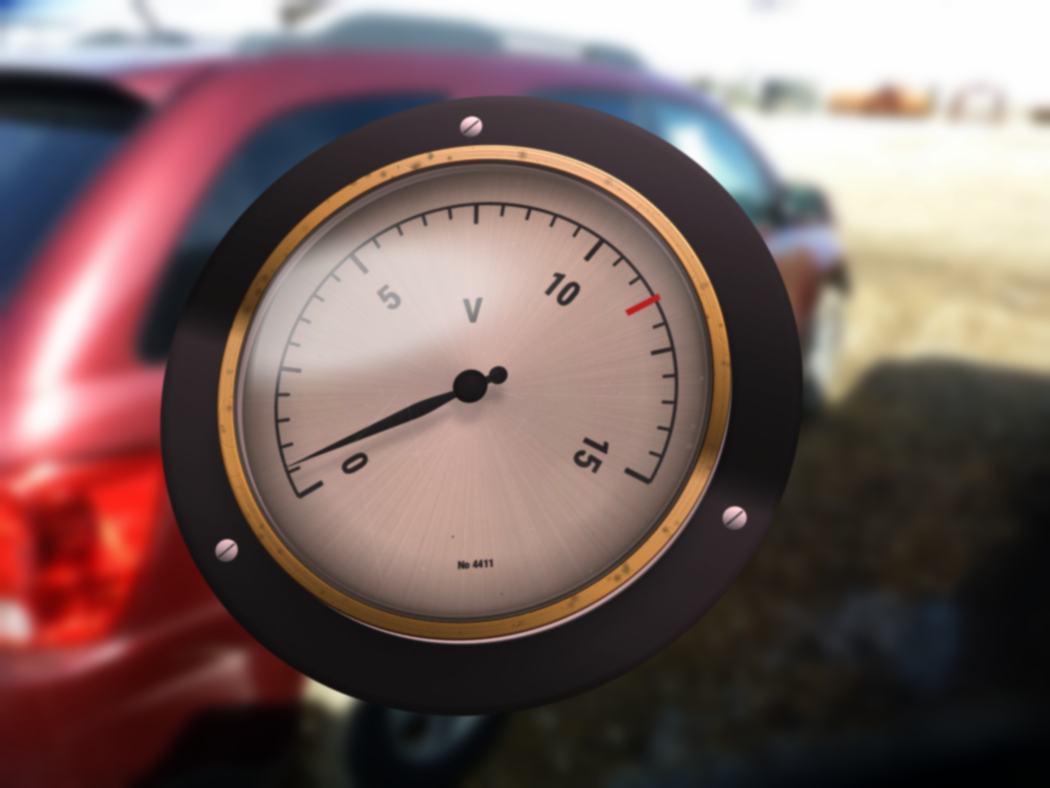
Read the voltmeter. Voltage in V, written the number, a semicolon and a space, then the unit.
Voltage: 0.5; V
